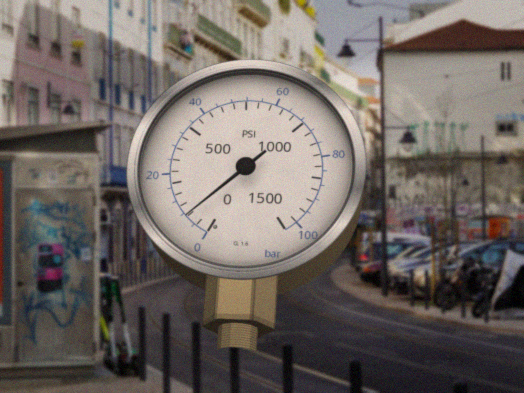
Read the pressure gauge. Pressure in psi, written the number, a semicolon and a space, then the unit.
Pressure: 100; psi
